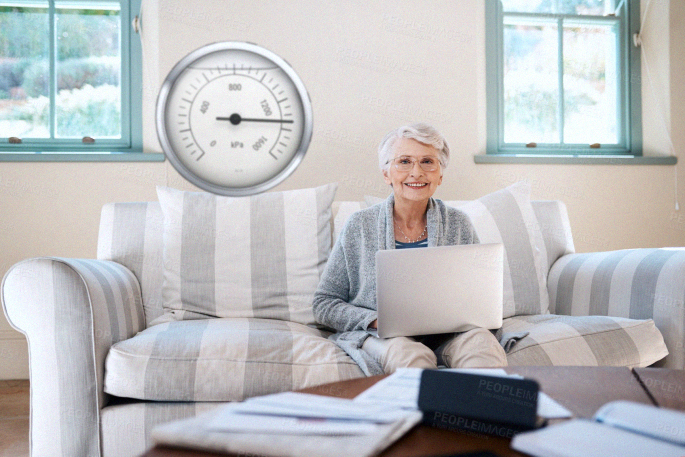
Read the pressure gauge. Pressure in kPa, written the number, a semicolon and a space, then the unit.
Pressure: 1350; kPa
